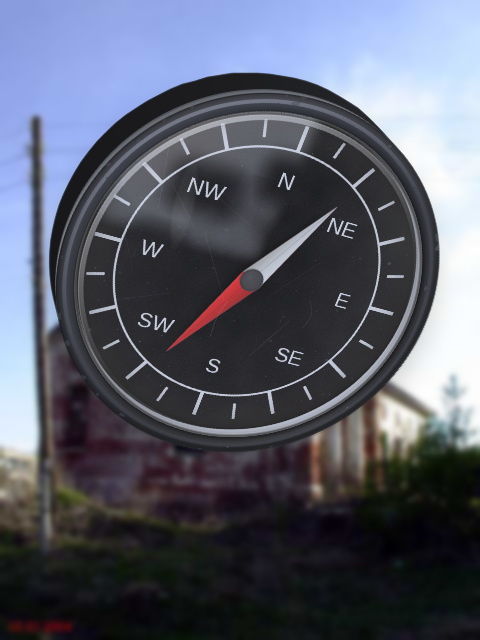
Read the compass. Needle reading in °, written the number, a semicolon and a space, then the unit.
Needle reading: 210; °
